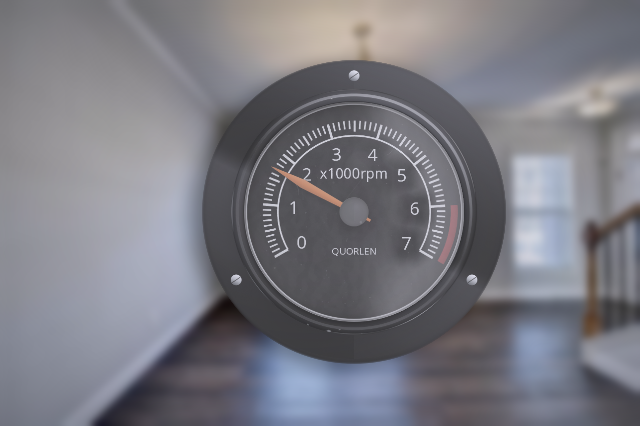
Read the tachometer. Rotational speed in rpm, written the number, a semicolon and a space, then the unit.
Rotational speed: 1700; rpm
